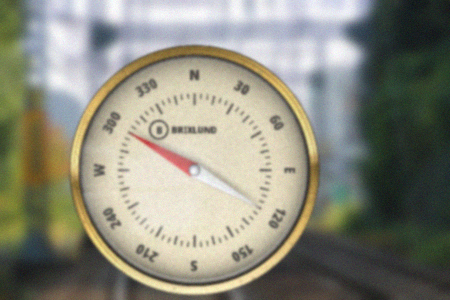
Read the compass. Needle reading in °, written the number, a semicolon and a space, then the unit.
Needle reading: 300; °
